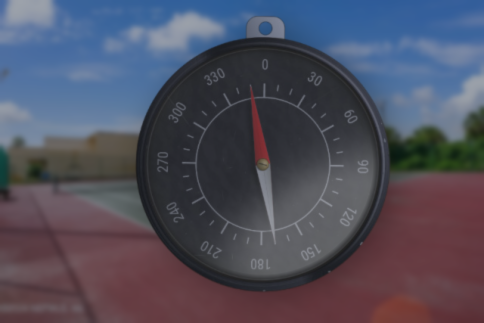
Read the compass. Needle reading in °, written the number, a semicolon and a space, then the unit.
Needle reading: 350; °
